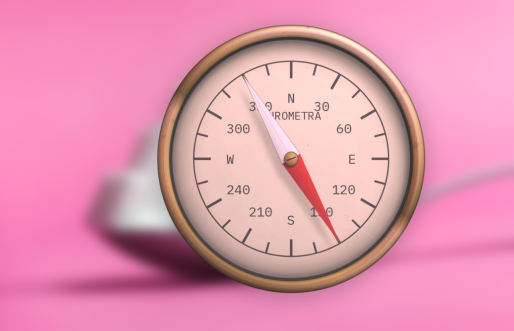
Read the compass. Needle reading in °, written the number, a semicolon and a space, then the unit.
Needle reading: 150; °
